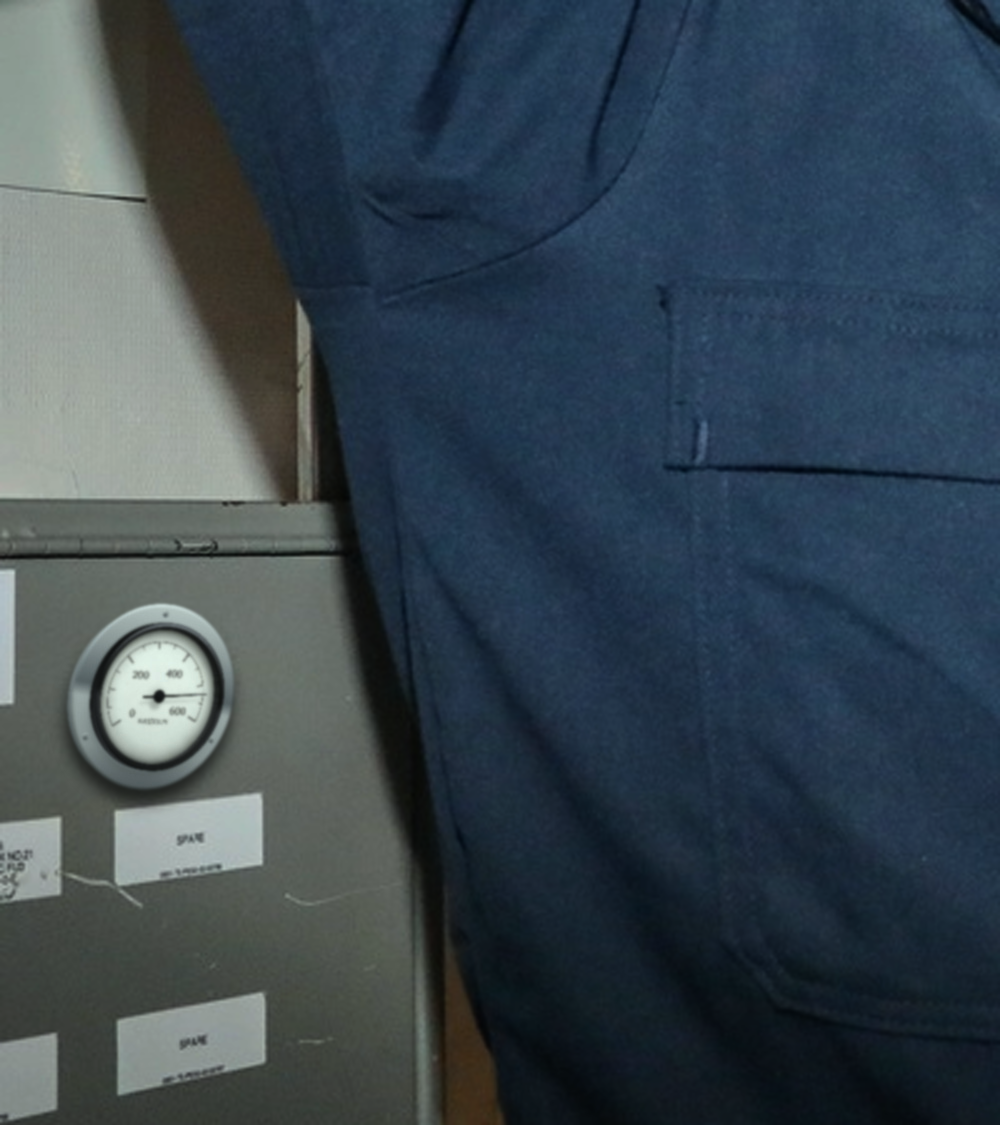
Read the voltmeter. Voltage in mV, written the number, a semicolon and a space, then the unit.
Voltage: 525; mV
